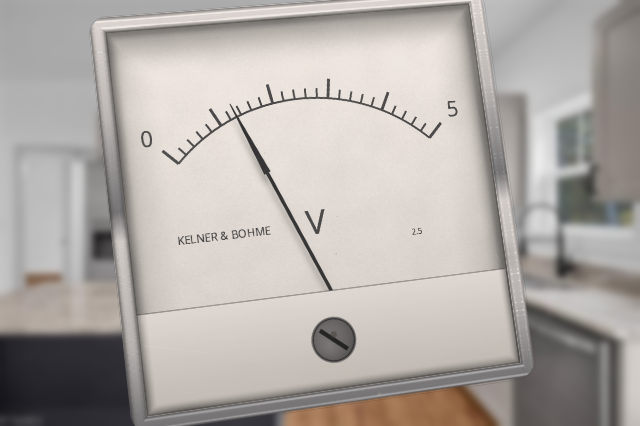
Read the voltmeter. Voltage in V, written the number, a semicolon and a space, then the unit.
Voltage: 1.3; V
